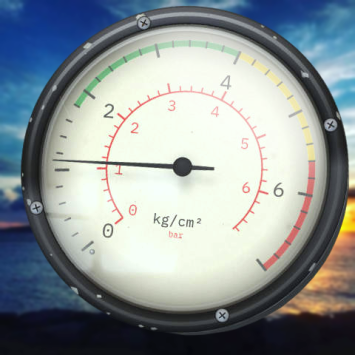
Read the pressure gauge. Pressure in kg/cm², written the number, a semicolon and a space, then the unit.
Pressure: 1.1; kg/cm²
